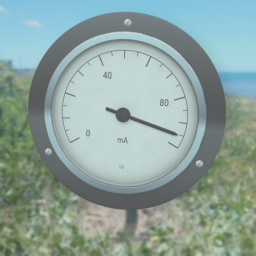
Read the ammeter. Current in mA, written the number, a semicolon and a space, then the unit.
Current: 95; mA
